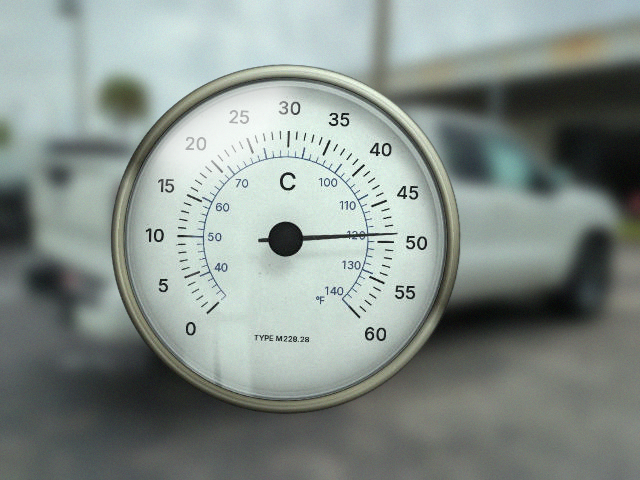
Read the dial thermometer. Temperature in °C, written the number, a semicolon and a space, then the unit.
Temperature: 49; °C
